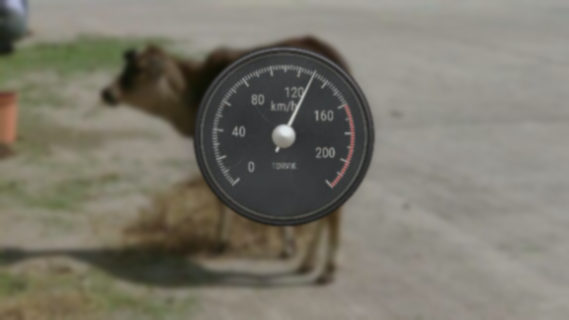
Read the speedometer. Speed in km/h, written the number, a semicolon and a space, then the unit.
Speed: 130; km/h
